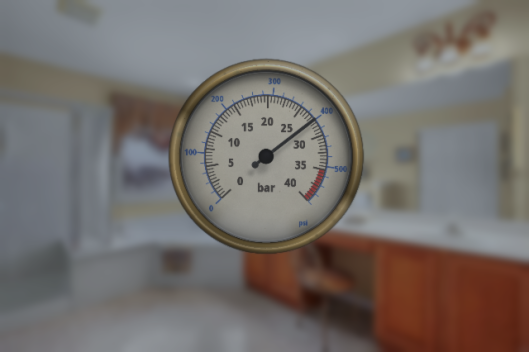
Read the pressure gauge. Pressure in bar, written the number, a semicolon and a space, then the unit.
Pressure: 27.5; bar
